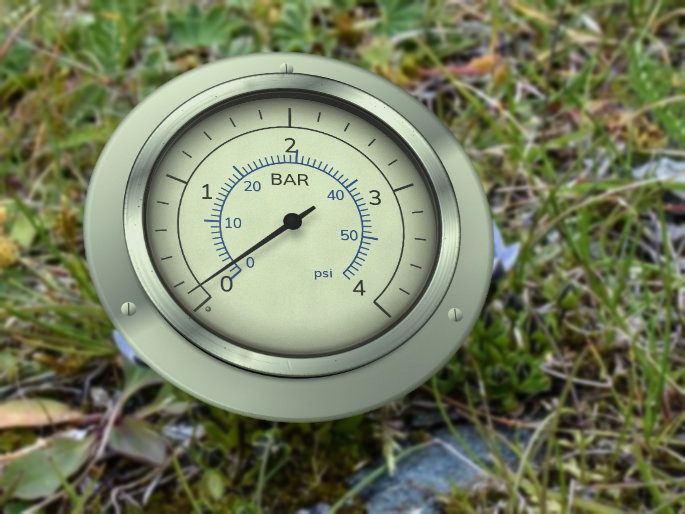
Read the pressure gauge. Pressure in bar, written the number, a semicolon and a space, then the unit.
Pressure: 0.1; bar
